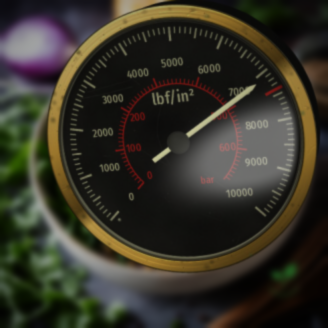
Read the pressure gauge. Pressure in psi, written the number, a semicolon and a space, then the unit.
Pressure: 7100; psi
